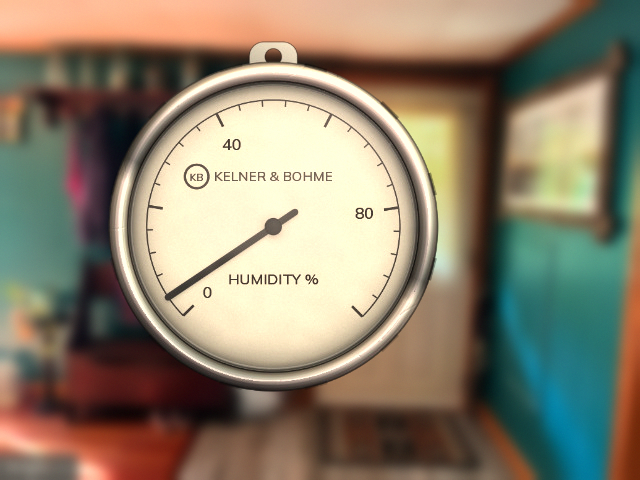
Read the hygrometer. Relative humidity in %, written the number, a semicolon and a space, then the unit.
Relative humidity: 4; %
